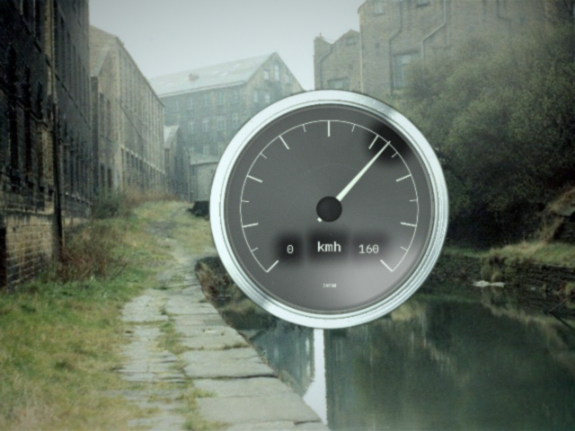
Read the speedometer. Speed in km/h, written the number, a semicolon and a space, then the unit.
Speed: 105; km/h
